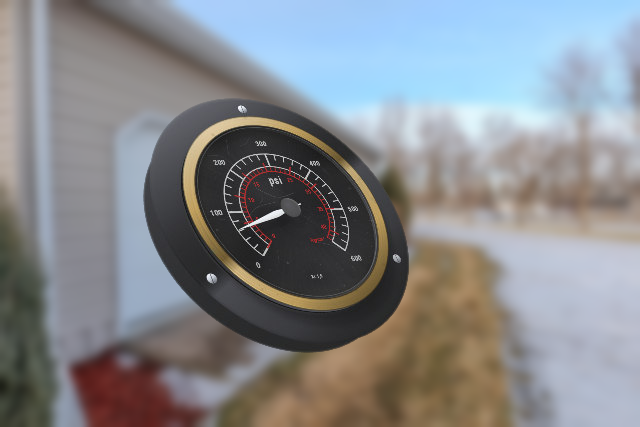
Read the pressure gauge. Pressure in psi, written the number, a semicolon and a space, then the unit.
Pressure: 60; psi
